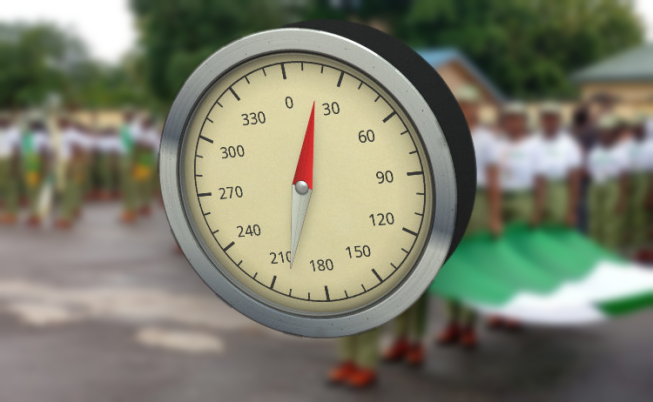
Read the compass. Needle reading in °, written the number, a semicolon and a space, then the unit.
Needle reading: 20; °
